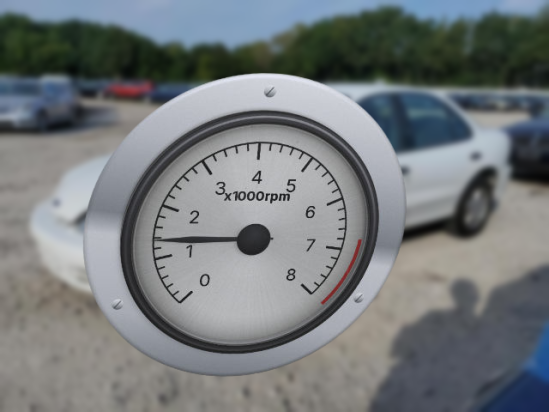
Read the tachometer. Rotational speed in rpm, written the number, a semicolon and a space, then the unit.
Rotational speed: 1400; rpm
